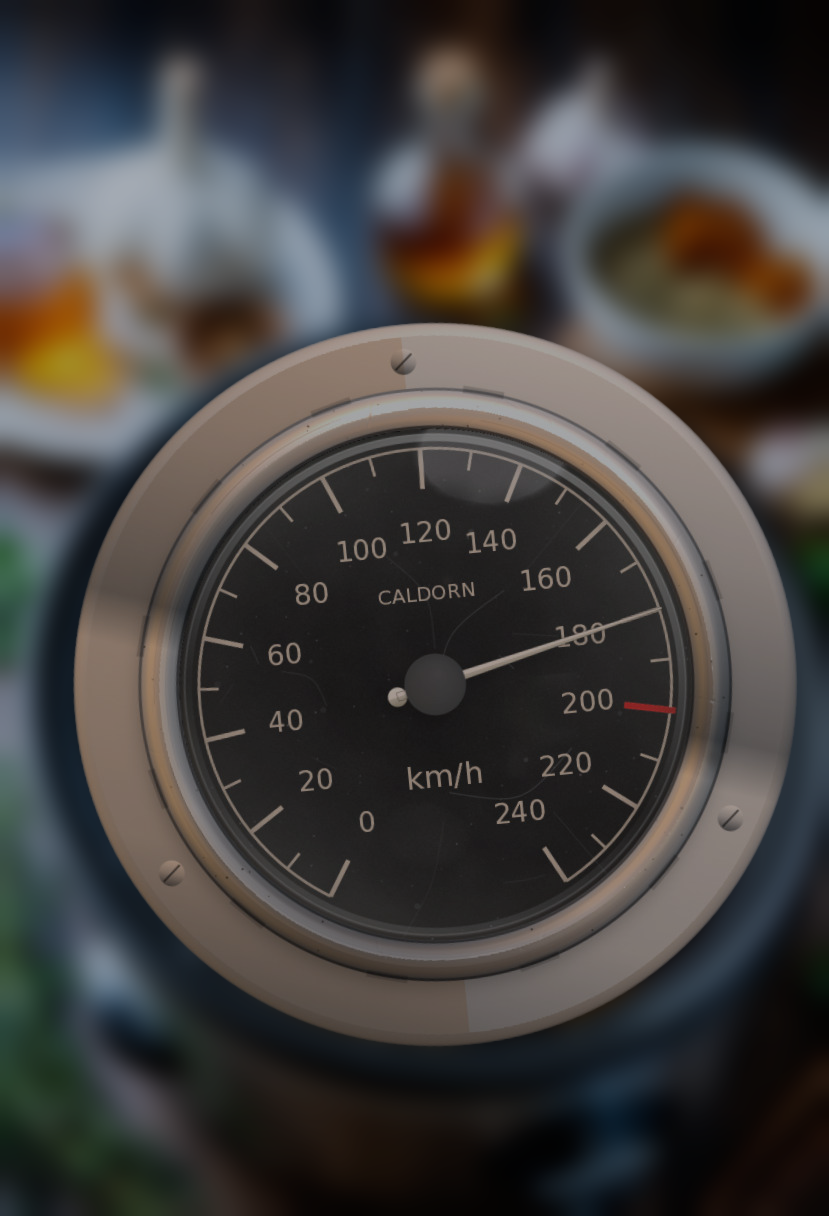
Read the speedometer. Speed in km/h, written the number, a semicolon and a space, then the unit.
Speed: 180; km/h
